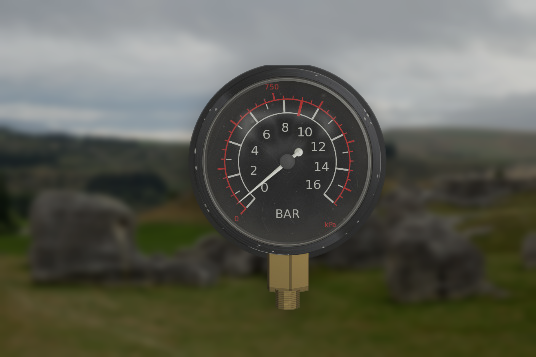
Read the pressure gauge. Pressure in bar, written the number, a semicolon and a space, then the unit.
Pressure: 0.5; bar
